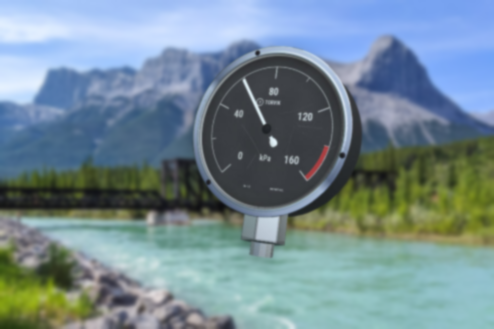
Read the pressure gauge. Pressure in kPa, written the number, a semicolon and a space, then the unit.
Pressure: 60; kPa
